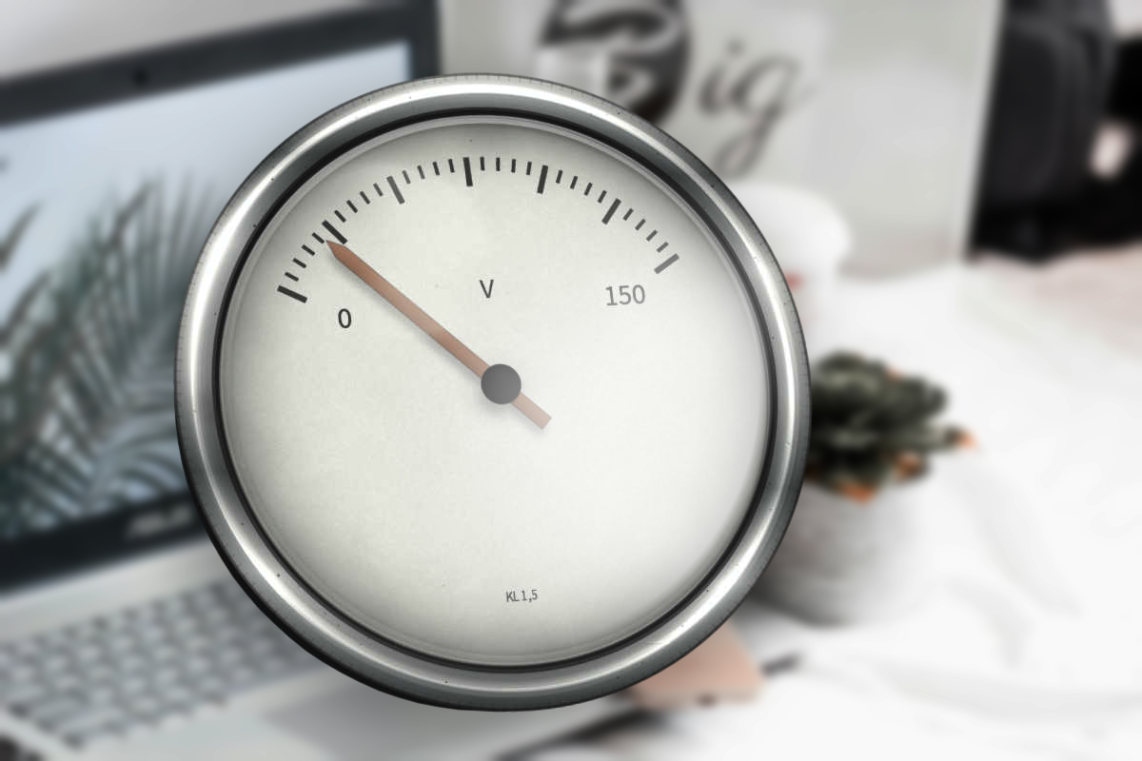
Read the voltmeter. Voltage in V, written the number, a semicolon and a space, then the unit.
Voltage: 20; V
